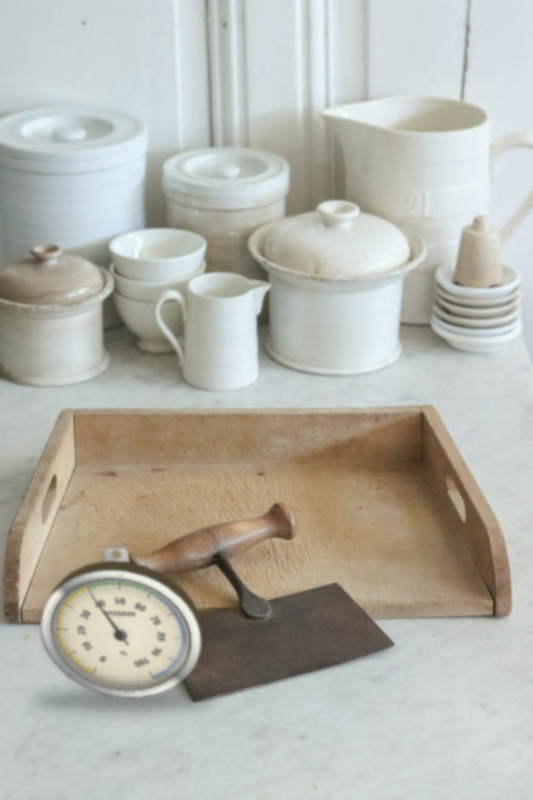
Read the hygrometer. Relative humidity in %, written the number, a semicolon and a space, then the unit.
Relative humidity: 40; %
